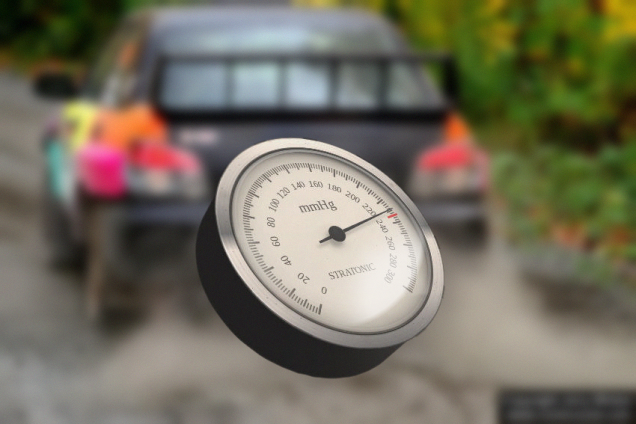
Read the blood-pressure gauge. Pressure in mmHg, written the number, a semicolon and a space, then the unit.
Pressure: 230; mmHg
